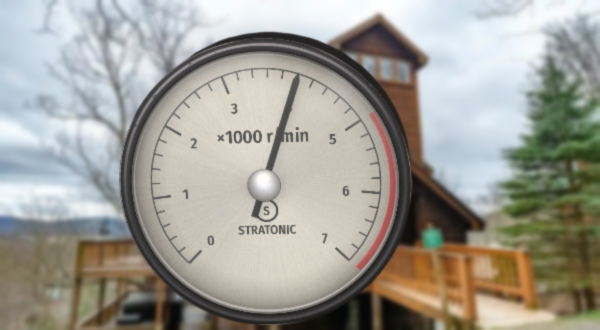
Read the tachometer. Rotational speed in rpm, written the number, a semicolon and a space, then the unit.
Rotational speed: 4000; rpm
